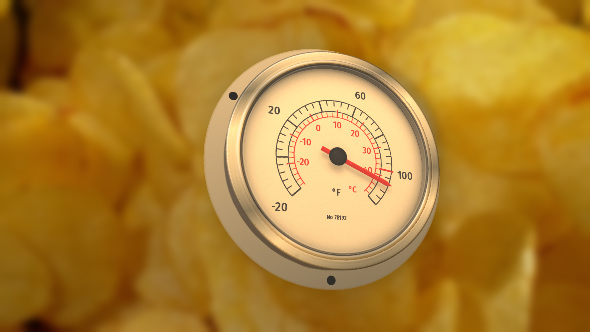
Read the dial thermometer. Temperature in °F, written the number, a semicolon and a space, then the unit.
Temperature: 108; °F
